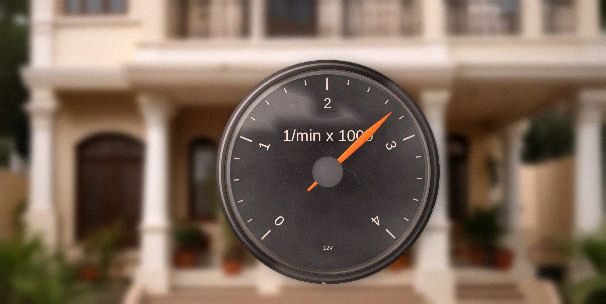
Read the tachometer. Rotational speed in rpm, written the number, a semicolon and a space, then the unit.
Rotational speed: 2700; rpm
